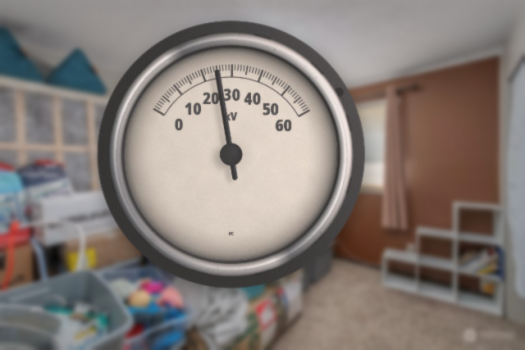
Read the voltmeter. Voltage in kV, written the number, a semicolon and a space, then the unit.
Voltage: 25; kV
